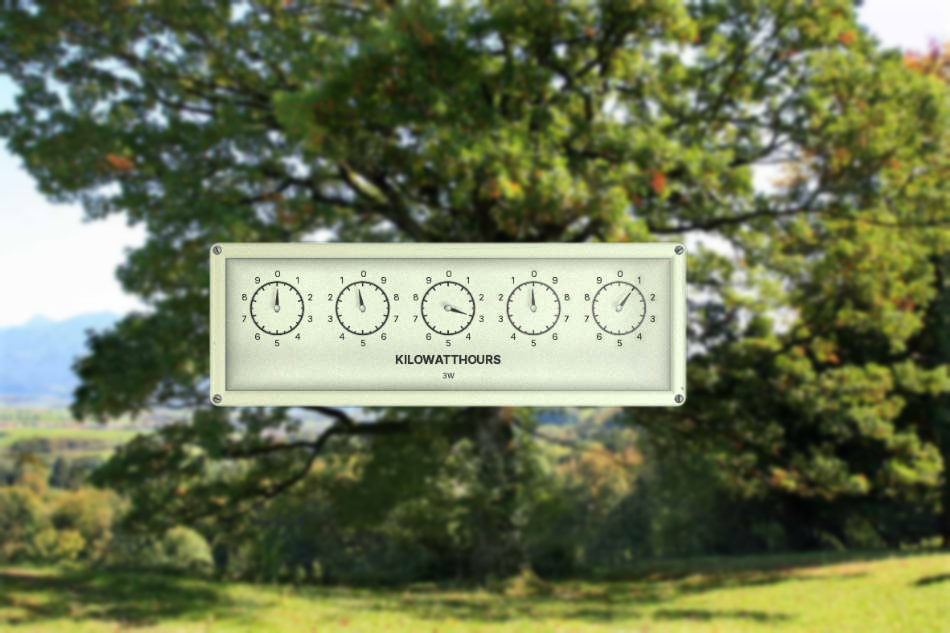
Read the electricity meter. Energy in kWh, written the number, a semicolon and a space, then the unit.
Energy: 301; kWh
